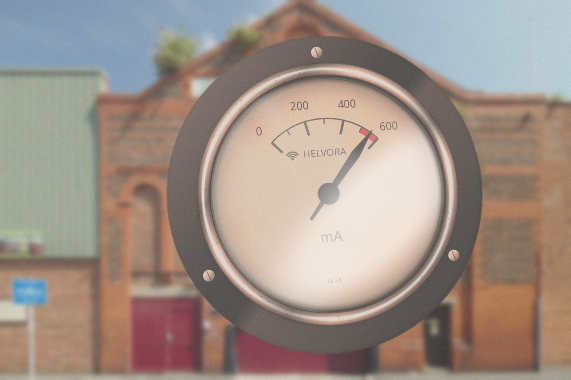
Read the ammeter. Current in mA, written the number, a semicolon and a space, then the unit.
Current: 550; mA
